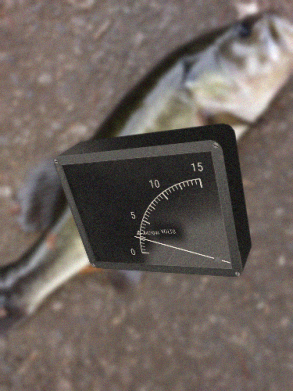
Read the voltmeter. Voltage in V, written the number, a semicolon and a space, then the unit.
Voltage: 2.5; V
